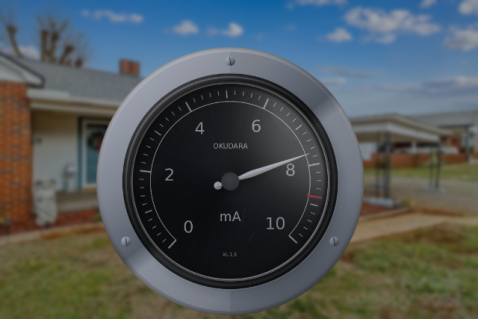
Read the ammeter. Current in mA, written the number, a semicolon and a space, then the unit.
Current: 7.7; mA
